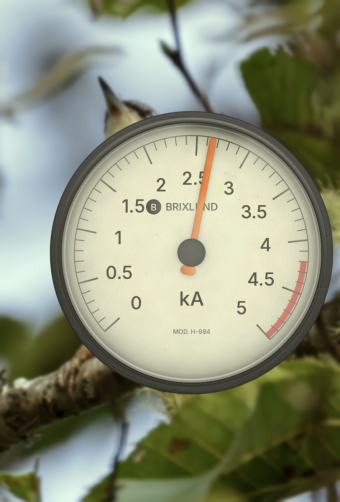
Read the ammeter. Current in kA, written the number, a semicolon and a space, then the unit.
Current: 2.65; kA
